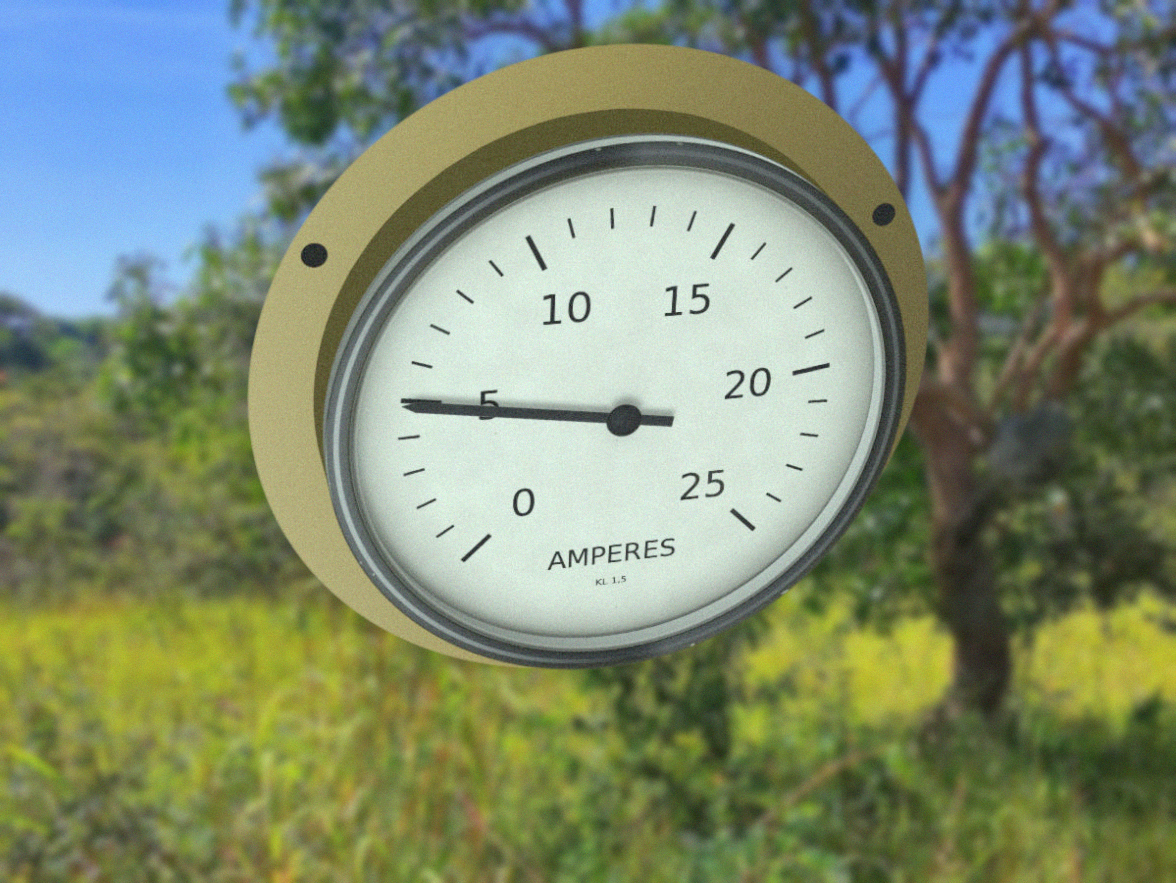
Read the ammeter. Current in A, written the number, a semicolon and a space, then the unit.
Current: 5; A
